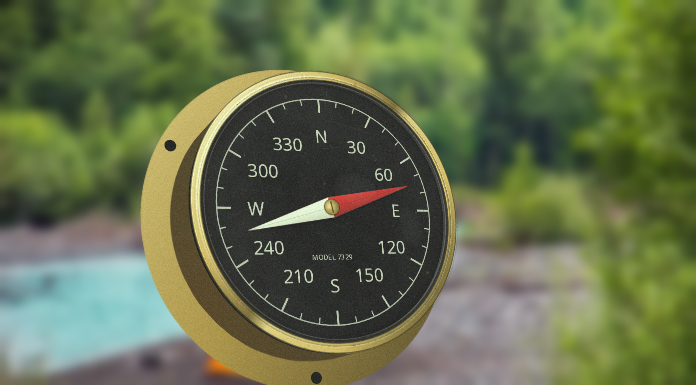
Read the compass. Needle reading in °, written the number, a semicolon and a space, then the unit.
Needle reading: 75; °
